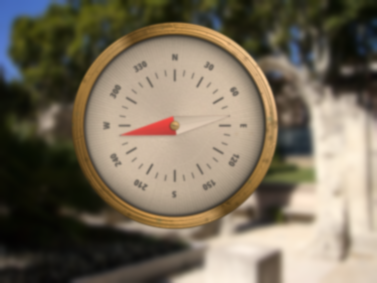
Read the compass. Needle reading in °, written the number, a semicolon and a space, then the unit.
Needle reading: 260; °
